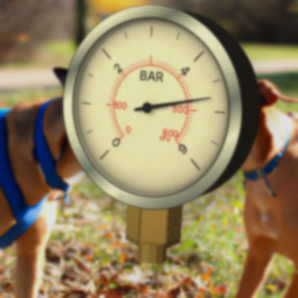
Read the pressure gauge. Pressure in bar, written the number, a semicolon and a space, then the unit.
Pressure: 4.75; bar
